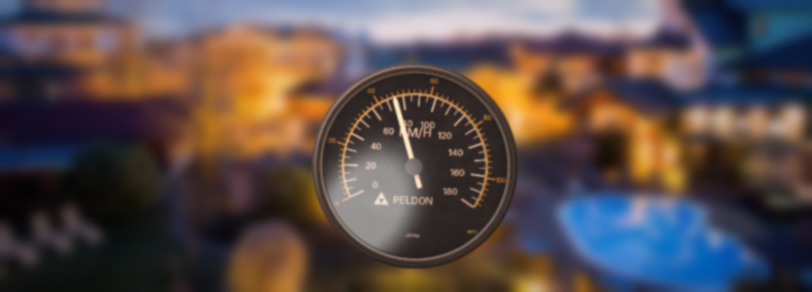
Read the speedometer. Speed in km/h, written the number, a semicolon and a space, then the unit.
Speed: 75; km/h
